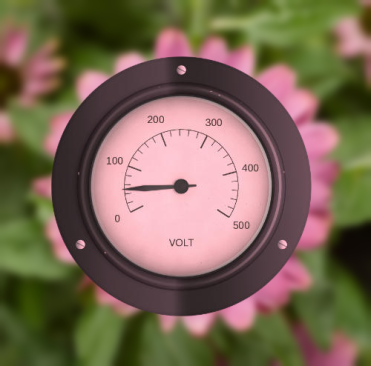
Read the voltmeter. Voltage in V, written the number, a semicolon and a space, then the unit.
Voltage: 50; V
